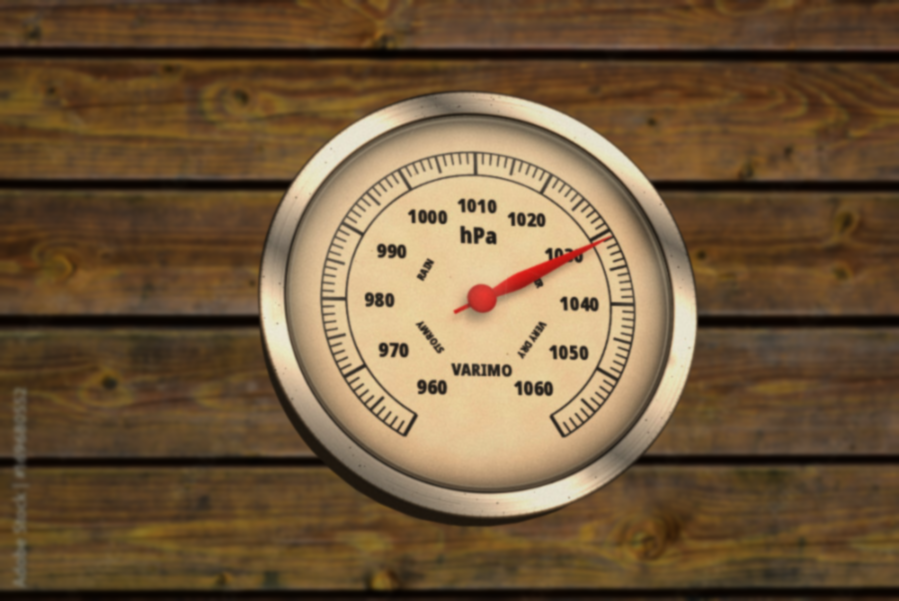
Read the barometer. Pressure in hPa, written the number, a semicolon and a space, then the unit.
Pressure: 1031; hPa
